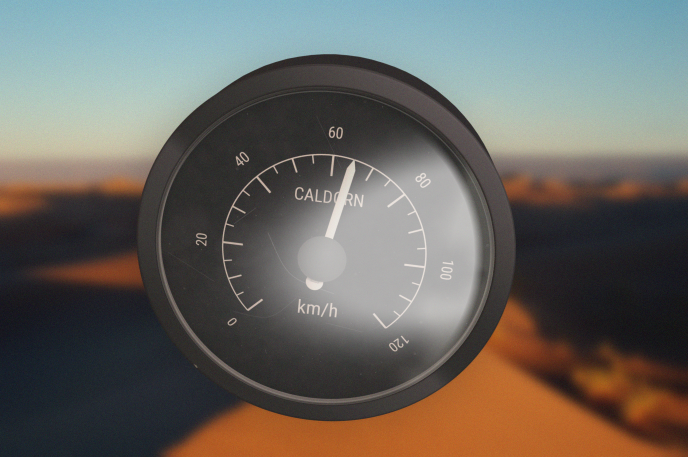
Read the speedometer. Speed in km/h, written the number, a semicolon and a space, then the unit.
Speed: 65; km/h
